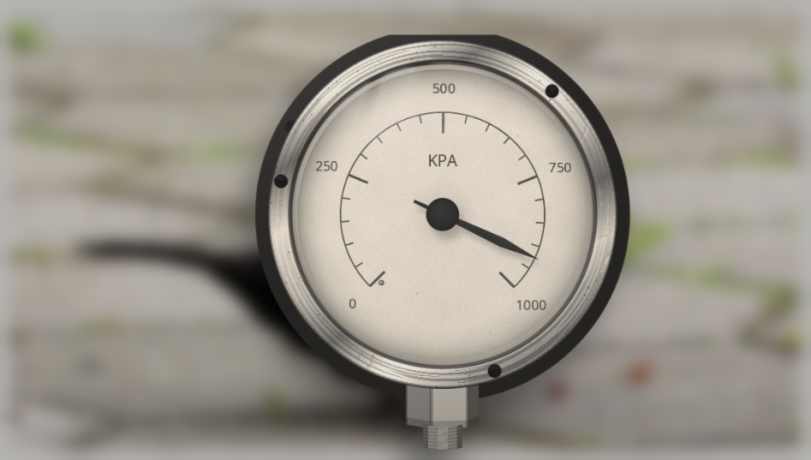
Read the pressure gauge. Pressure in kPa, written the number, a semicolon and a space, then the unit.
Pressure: 925; kPa
